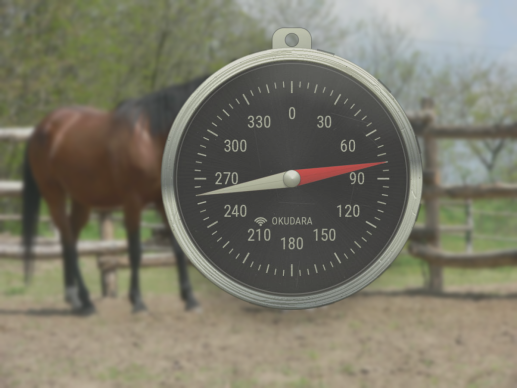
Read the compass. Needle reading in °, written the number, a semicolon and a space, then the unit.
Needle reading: 80; °
